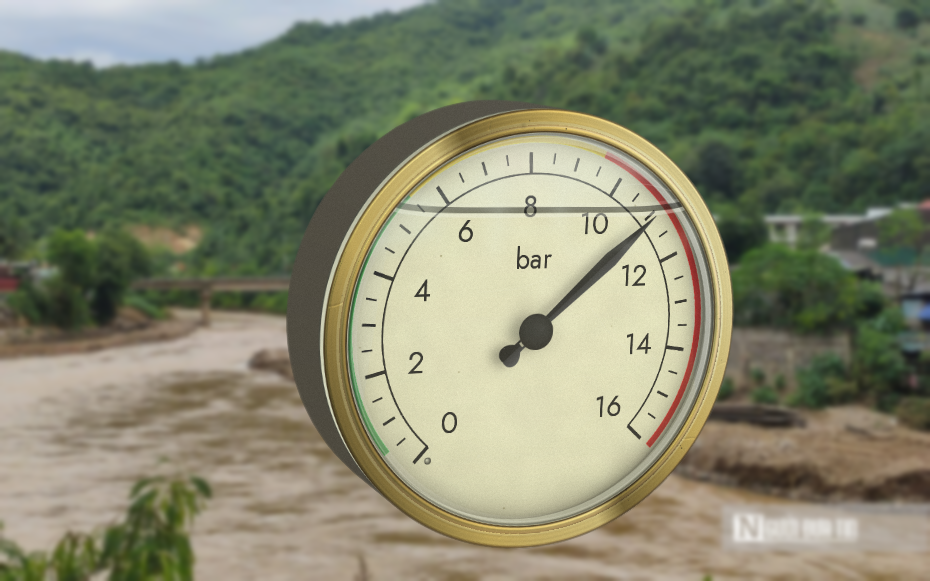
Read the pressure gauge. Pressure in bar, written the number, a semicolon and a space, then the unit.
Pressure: 11; bar
